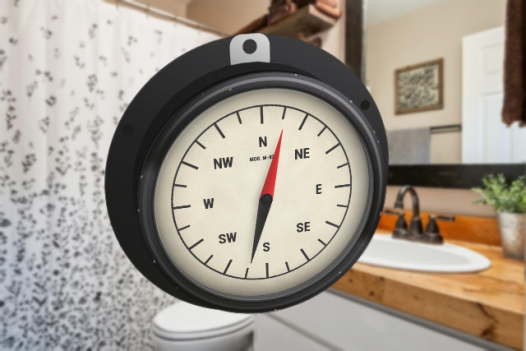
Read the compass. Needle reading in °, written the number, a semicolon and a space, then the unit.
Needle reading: 15; °
